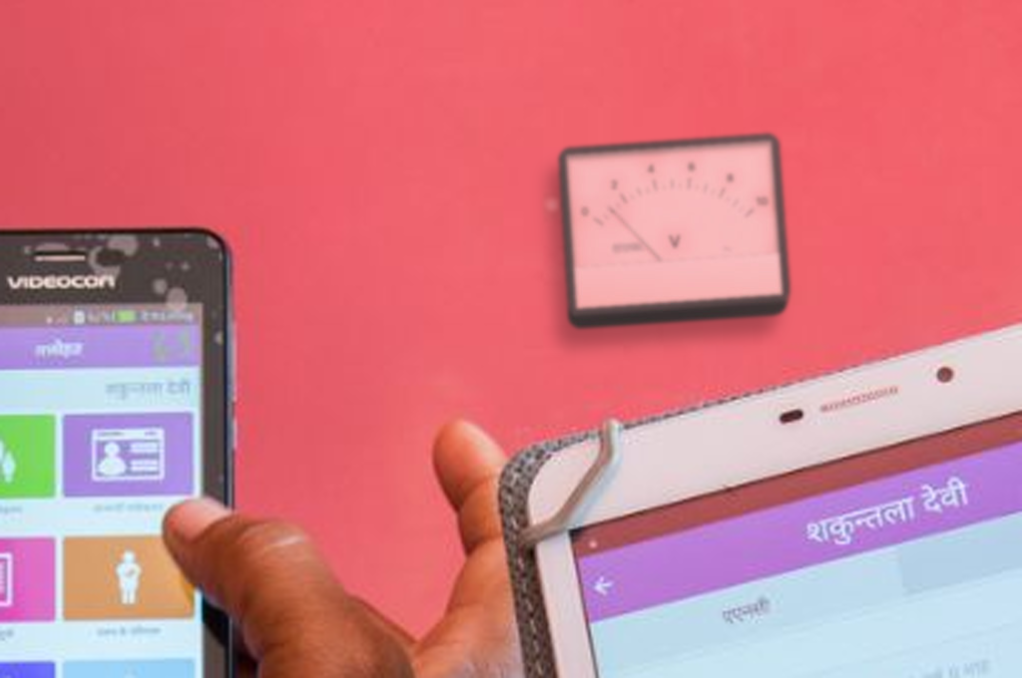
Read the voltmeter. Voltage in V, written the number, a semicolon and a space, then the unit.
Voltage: 1; V
